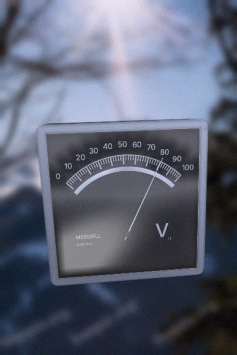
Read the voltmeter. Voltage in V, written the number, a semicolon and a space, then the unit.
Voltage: 80; V
